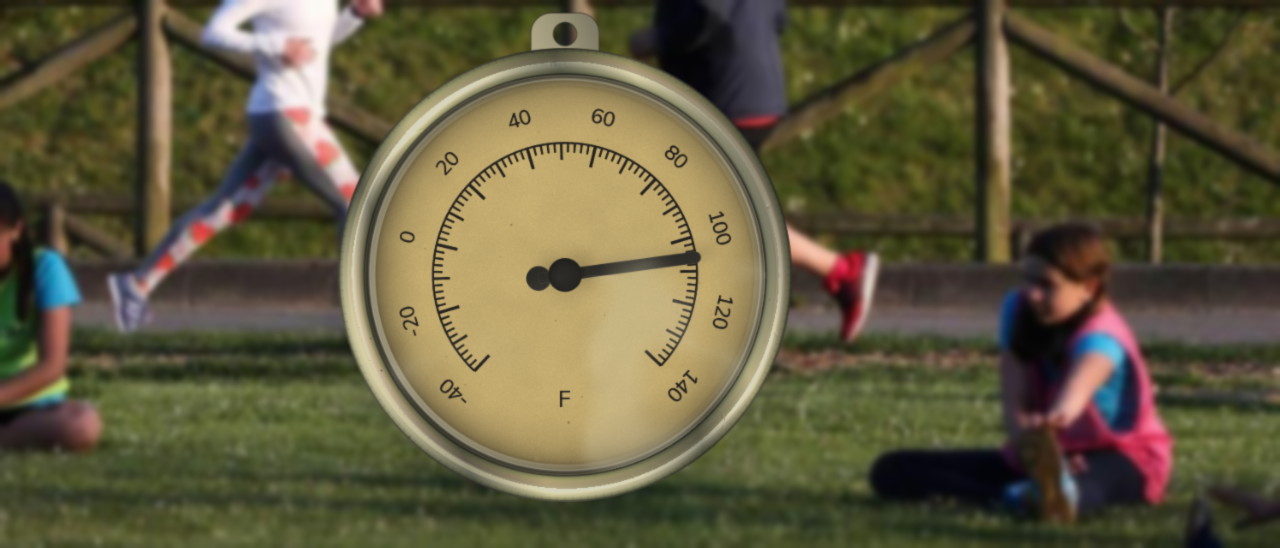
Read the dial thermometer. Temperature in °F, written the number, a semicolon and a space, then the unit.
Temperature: 106; °F
